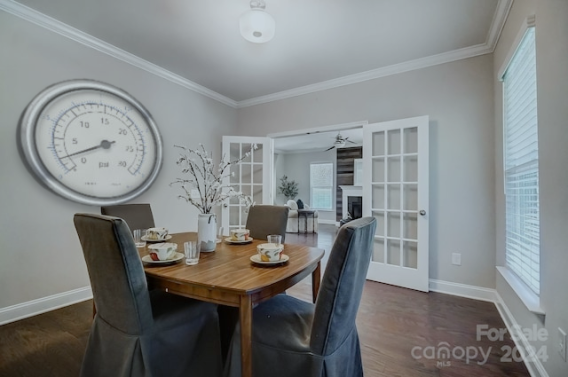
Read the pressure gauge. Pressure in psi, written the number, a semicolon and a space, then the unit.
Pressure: 2; psi
